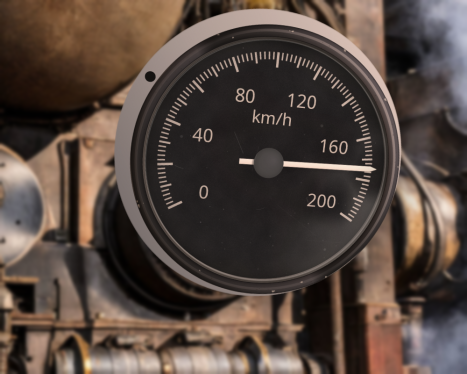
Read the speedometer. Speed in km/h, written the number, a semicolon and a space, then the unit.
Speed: 174; km/h
